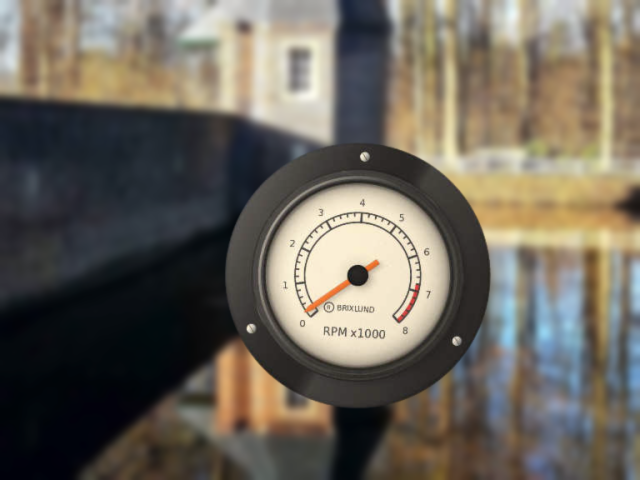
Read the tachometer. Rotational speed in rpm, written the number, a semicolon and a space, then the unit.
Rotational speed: 200; rpm
